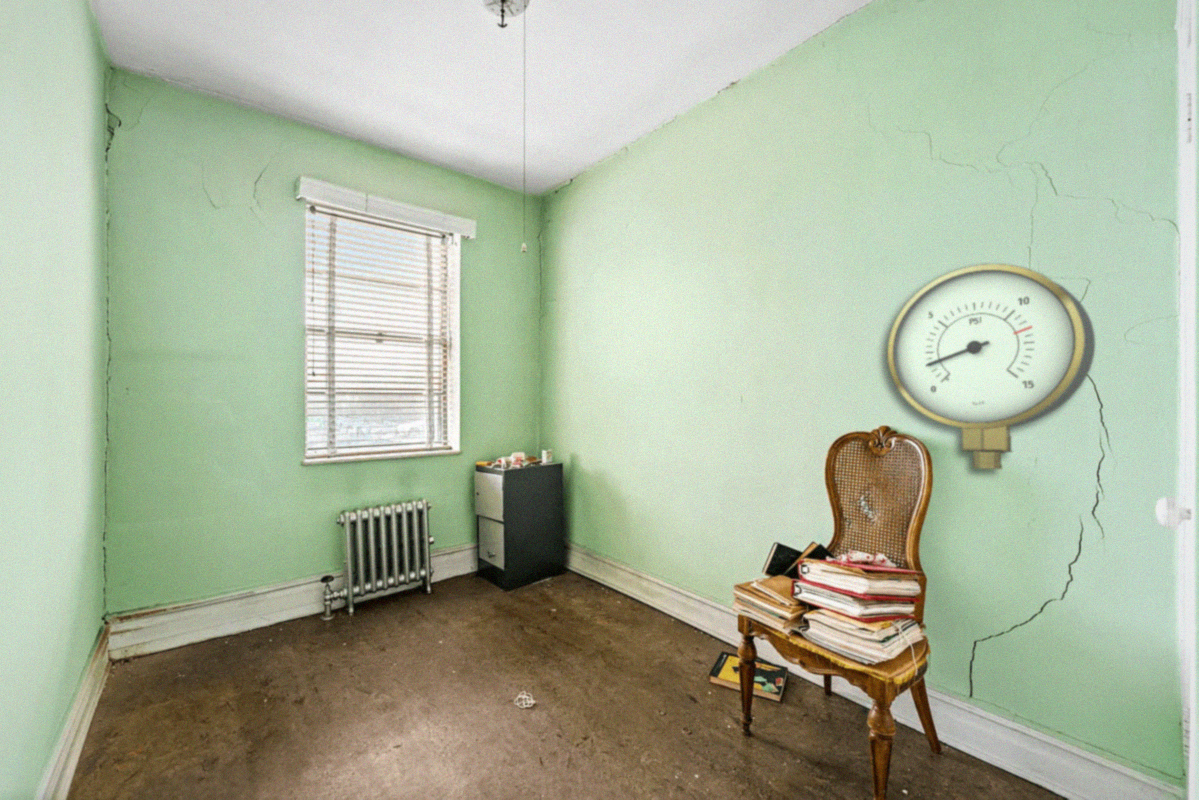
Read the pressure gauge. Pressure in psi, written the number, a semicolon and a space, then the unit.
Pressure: 1.5; psi
